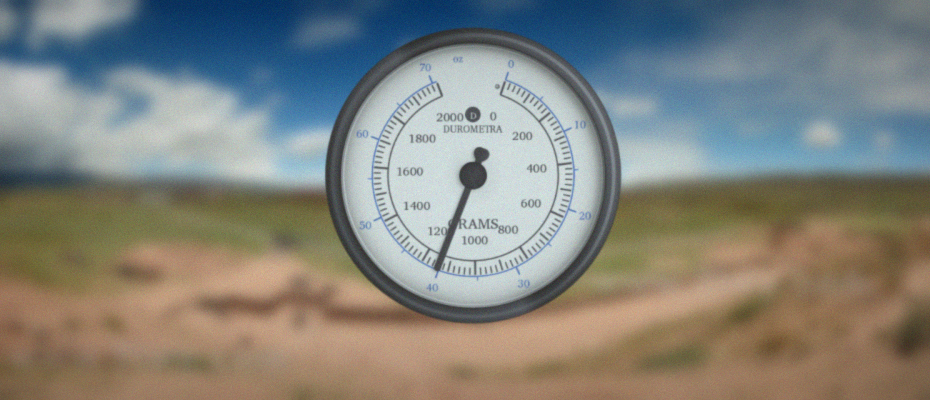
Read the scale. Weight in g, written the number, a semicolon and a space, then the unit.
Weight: 1140; g
